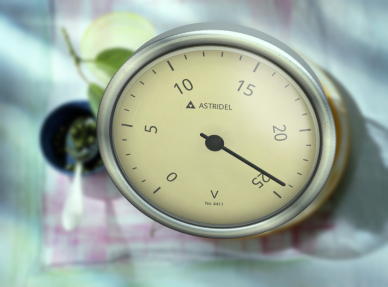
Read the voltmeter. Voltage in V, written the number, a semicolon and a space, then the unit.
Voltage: 24; V
